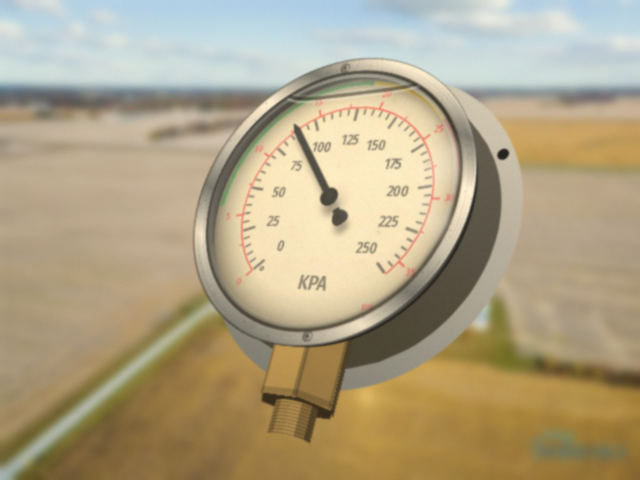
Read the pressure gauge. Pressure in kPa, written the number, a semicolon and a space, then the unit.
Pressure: 90; kPa
